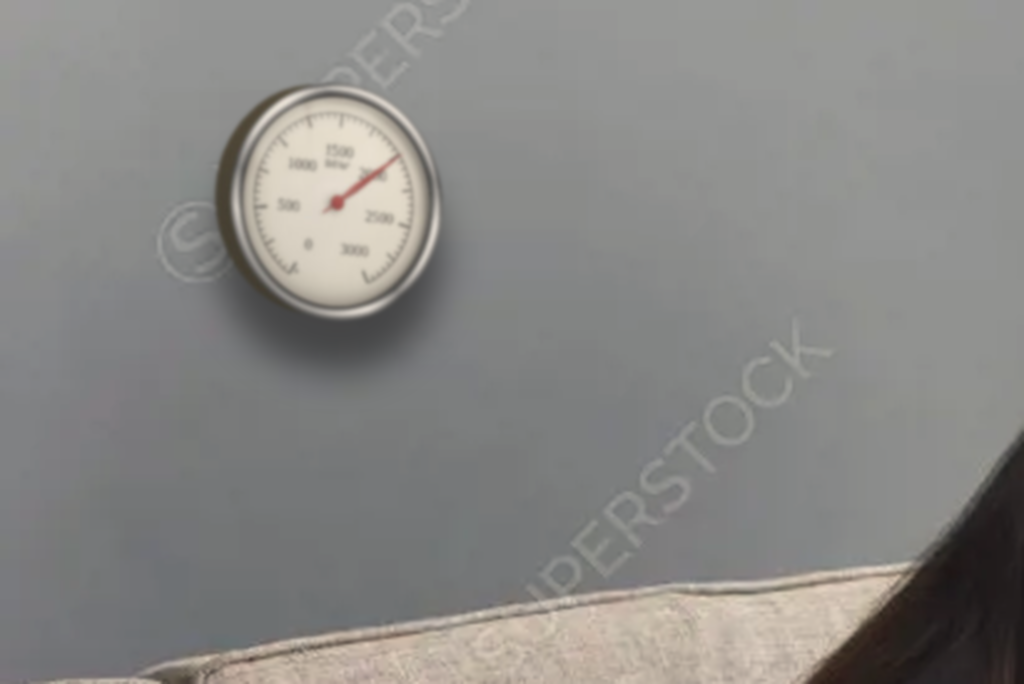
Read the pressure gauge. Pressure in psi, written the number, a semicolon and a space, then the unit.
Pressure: 2000; psi
